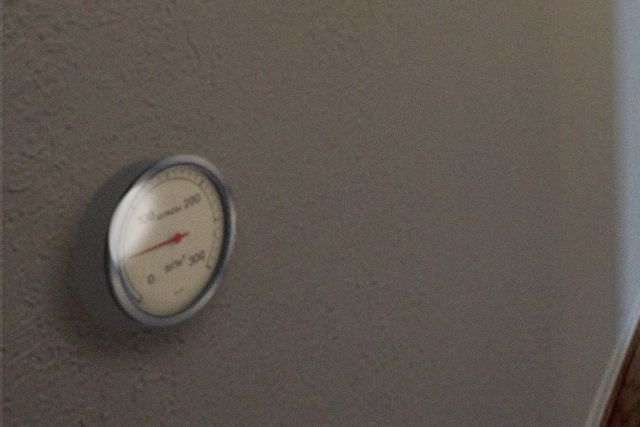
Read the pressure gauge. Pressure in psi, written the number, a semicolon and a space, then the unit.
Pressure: 50; psi
